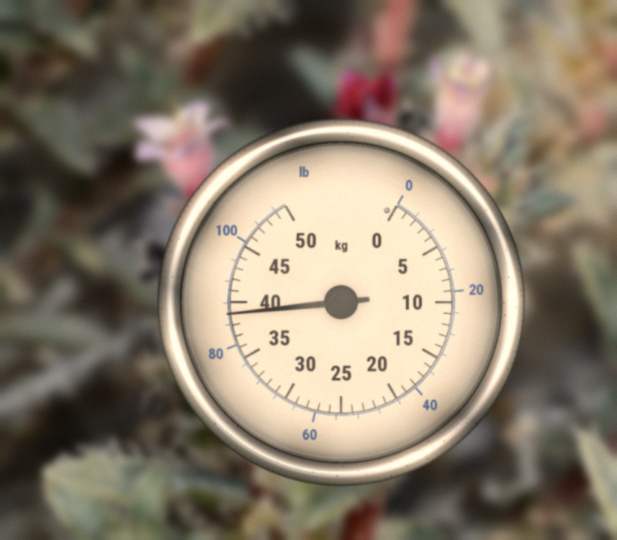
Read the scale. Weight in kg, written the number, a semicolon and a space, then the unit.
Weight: 39; kg
